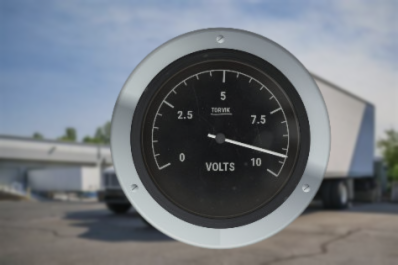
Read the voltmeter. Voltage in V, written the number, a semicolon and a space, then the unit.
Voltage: 9.25; V
